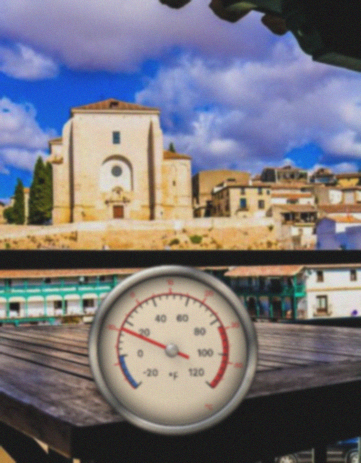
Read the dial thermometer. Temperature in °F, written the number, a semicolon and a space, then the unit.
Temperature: 16; °F
